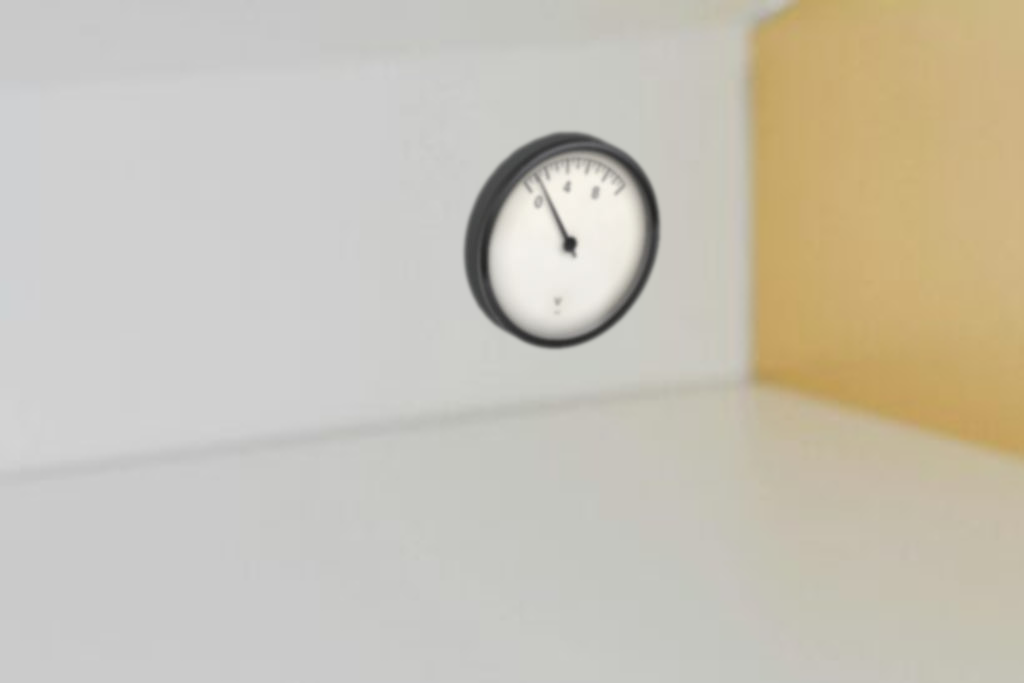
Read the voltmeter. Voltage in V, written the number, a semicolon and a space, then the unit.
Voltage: 1; V
